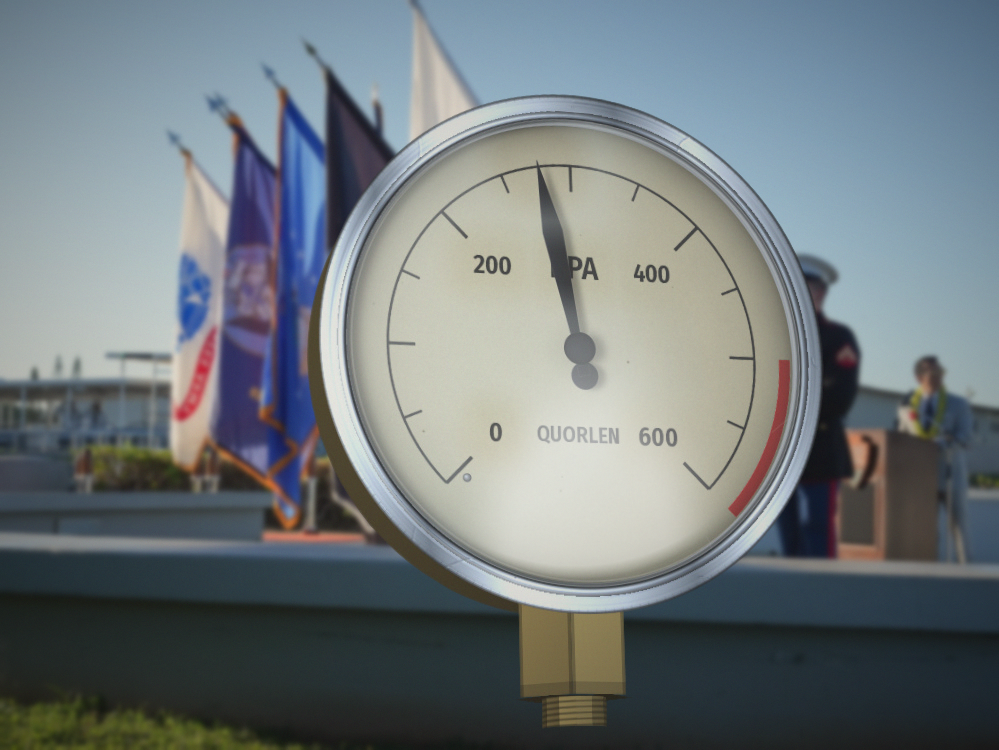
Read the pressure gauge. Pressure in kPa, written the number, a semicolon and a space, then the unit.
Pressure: 275; kPa
